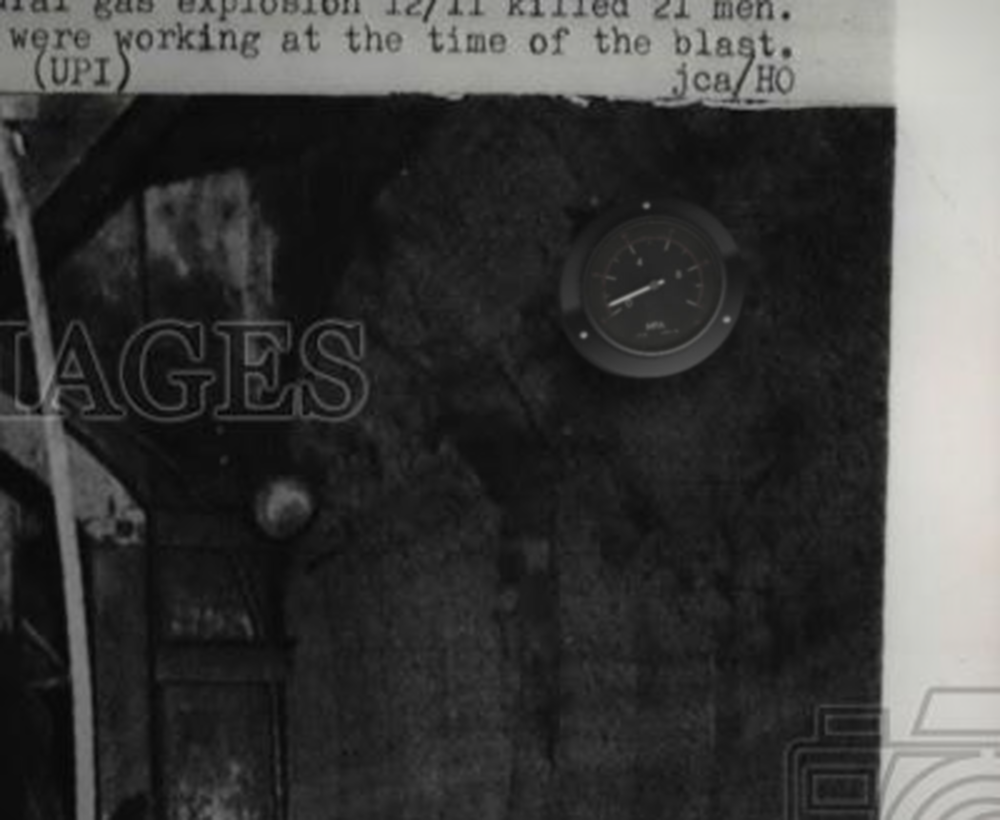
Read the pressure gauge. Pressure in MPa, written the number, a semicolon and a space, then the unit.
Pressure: 0.5; MPa
